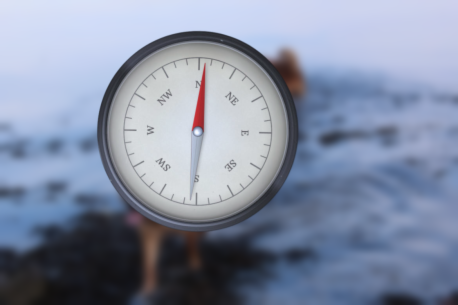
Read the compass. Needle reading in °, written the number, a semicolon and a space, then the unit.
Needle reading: 5; °
